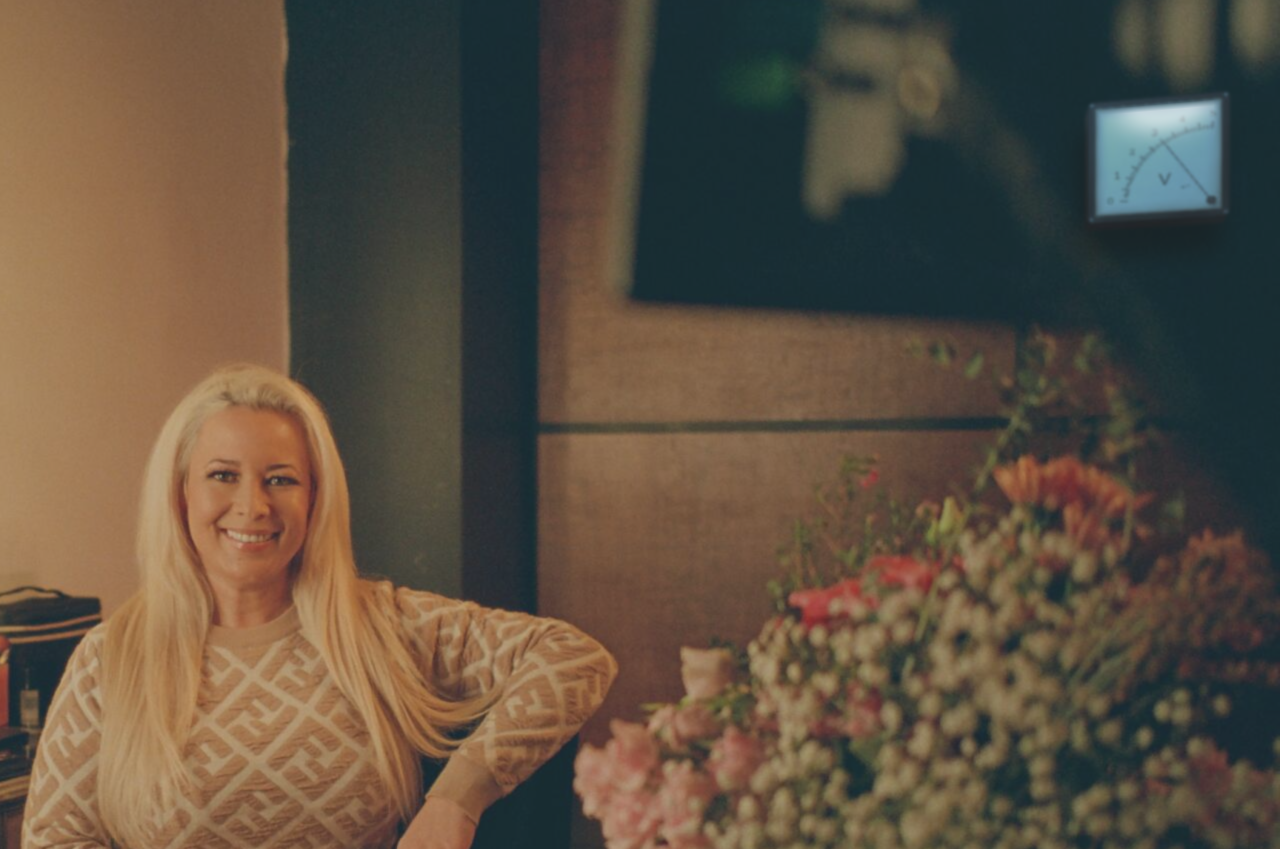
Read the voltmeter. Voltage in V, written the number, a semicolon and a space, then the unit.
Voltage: 3; V
